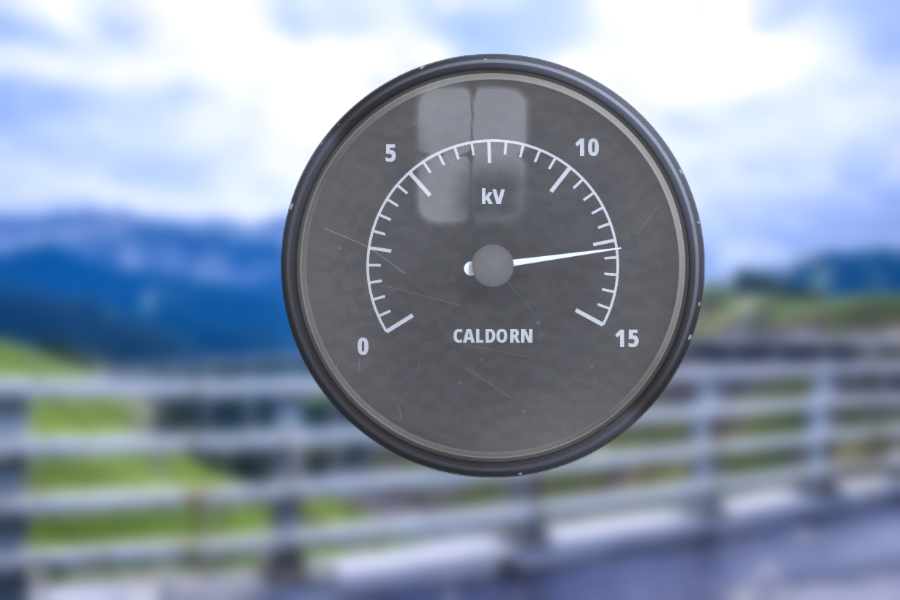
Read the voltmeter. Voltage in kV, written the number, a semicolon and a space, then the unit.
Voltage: 12.75; kV
